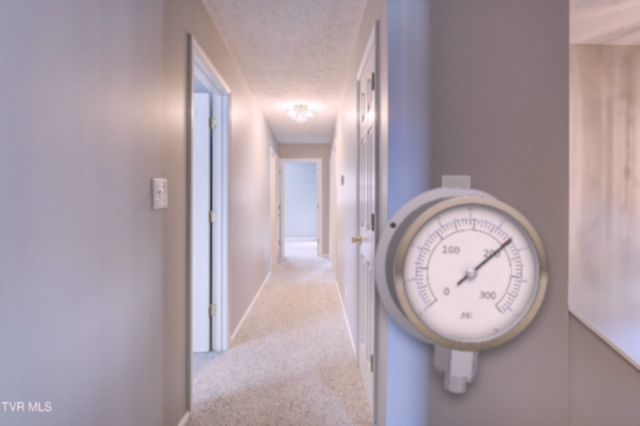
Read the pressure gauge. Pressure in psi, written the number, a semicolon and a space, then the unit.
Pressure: 200; psi
